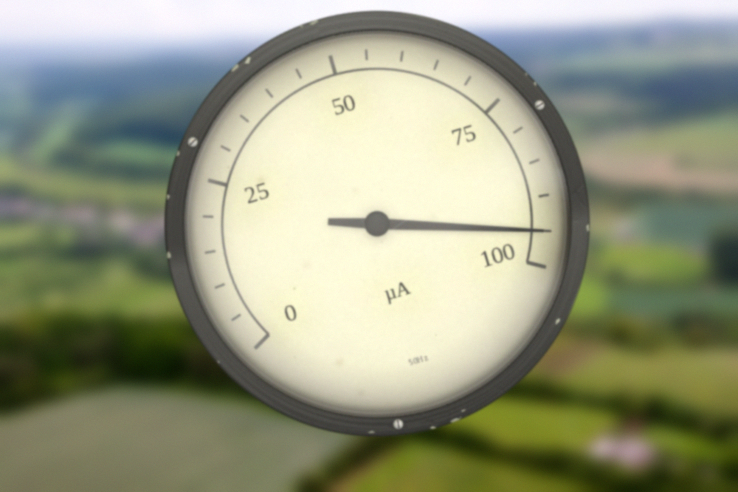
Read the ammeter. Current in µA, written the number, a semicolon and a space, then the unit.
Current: 95; µA
